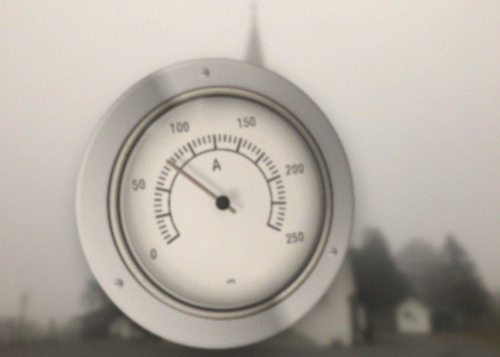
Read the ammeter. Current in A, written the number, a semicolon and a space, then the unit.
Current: 75; A
